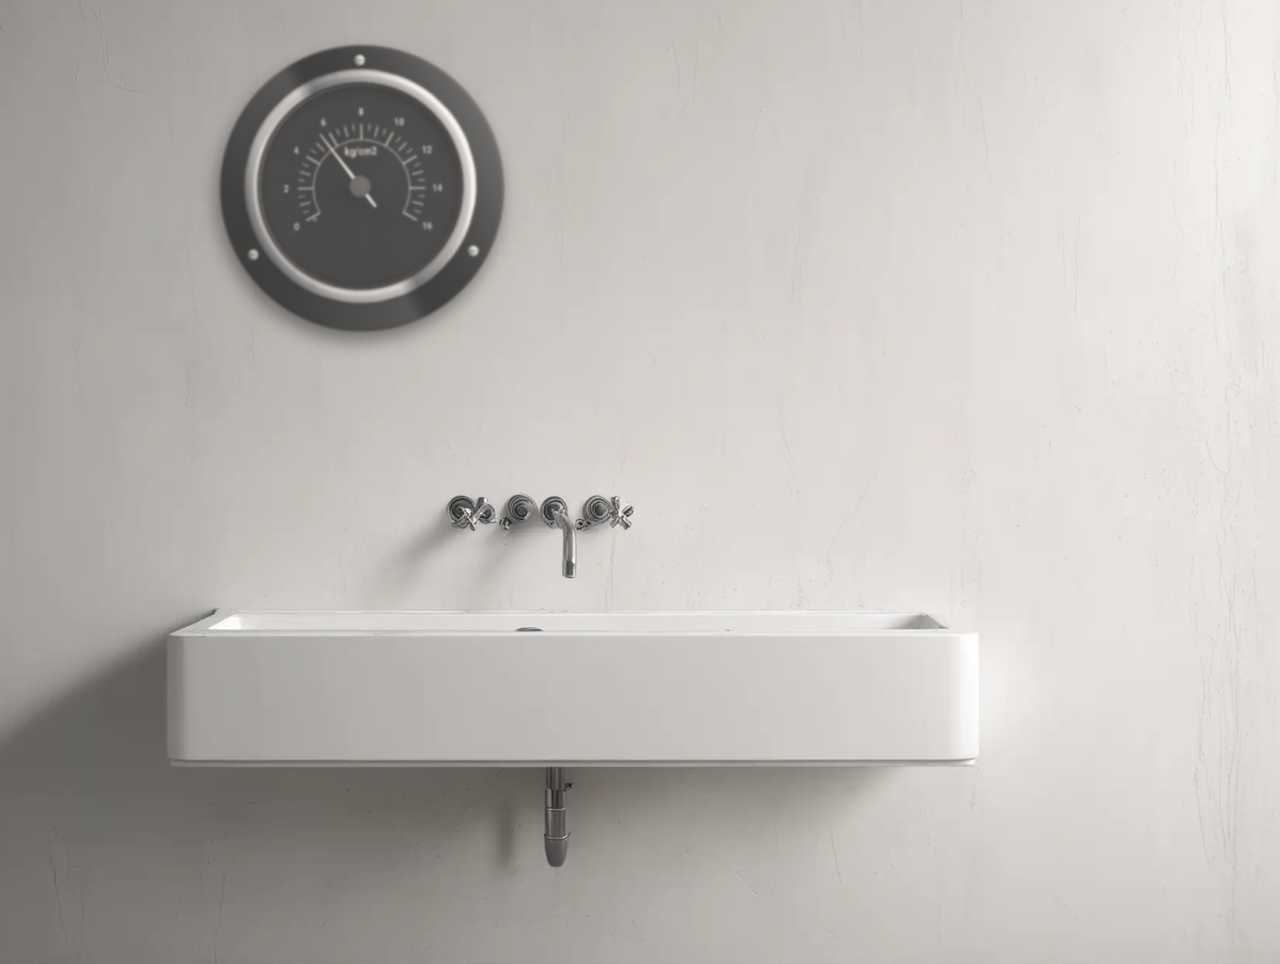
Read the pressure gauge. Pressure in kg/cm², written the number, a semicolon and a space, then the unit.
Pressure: 5.5; kg/cm²
